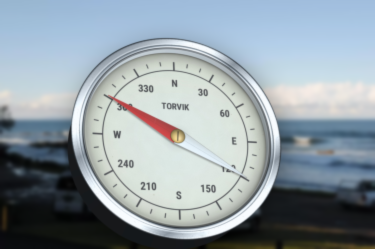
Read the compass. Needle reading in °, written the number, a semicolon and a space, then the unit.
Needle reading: 300; °
